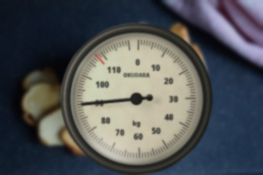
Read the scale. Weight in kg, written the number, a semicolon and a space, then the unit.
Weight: 90; kg
